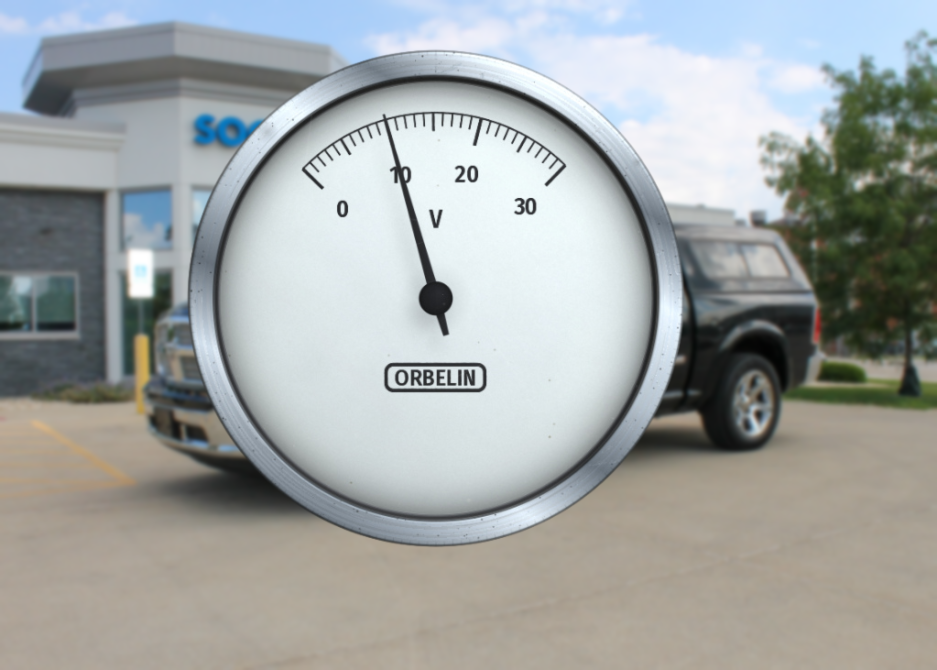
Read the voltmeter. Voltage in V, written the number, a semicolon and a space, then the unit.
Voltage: 10; V
